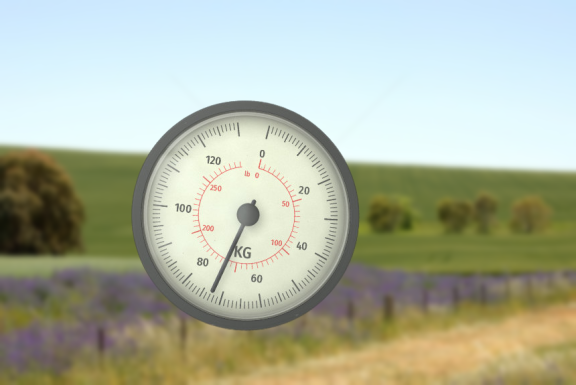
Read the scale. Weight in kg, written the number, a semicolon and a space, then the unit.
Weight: 73; kg
